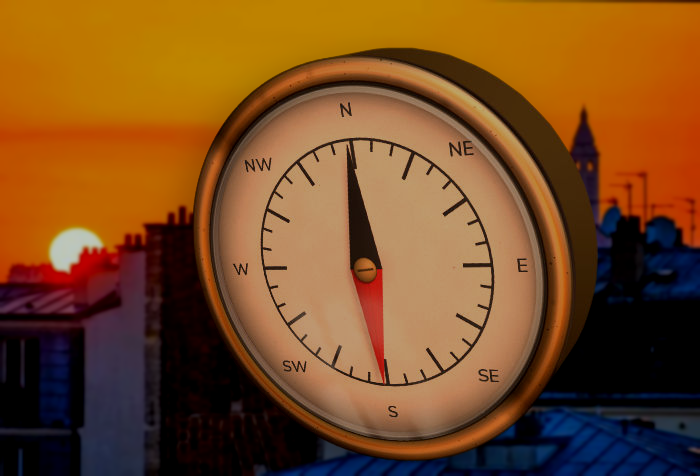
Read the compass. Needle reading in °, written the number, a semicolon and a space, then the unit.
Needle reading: 180; °
